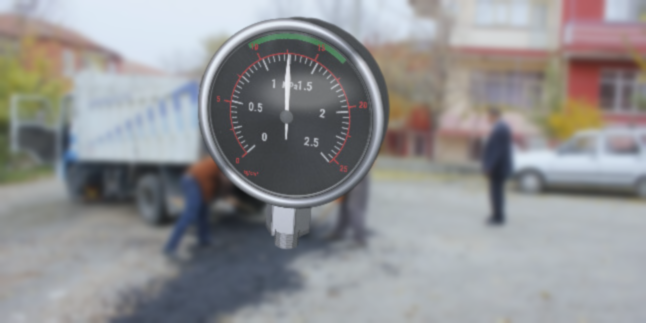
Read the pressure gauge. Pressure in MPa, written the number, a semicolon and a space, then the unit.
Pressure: 1.25; MPa
